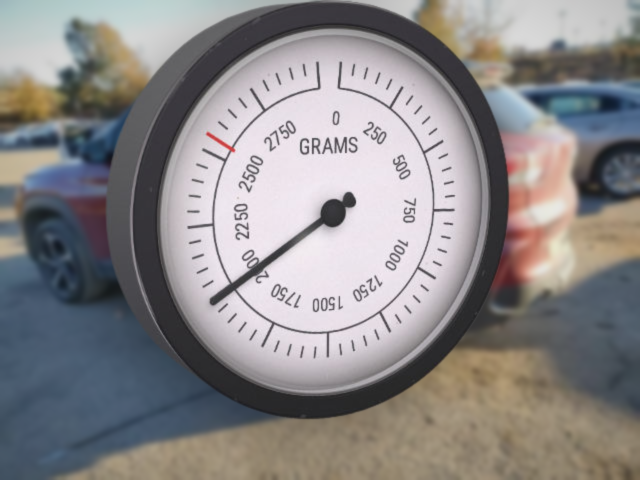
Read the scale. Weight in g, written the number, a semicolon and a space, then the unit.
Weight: 2000; g
